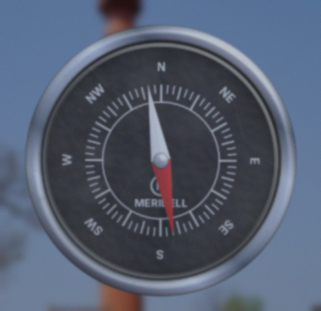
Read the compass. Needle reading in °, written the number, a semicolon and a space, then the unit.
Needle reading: 170; °
